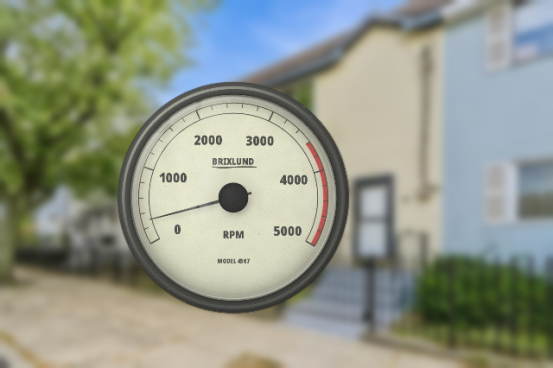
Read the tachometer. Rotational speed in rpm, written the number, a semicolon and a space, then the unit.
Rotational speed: 300; rpm
